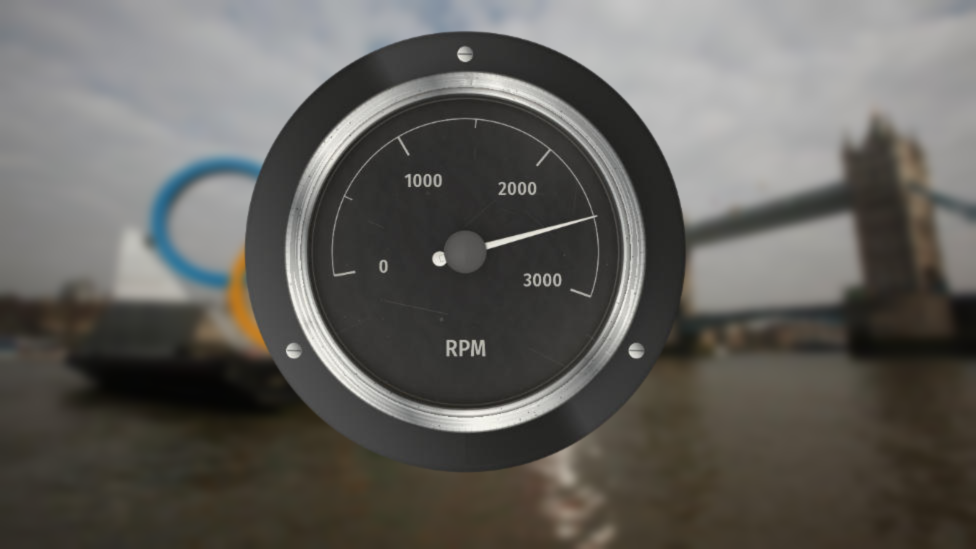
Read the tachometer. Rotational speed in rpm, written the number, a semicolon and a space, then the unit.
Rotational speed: 2500; rpm
